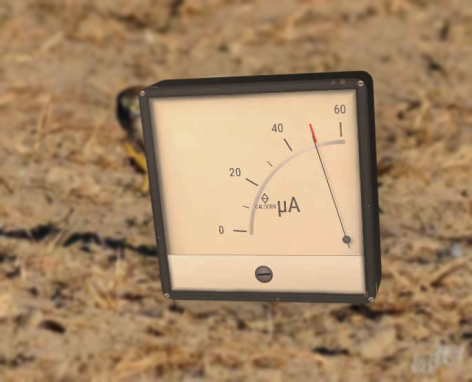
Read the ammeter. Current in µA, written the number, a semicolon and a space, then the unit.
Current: 50; µA
